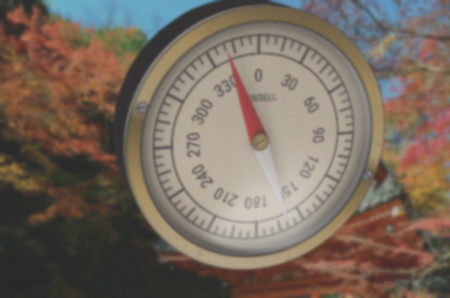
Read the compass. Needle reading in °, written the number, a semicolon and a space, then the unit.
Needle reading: 340; °
